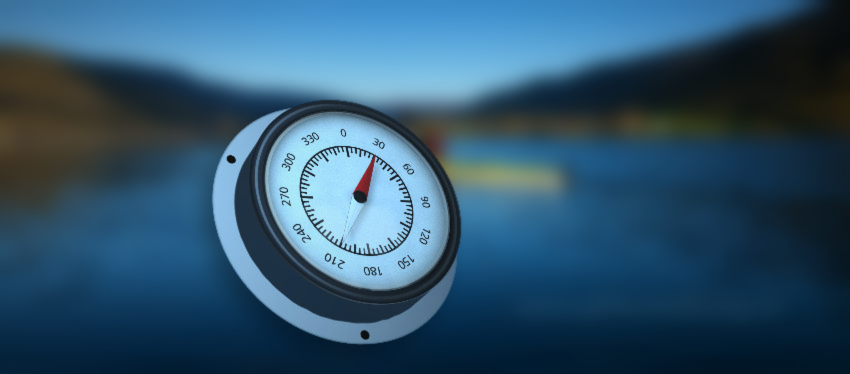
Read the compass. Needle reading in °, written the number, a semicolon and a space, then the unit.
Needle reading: 30; °
